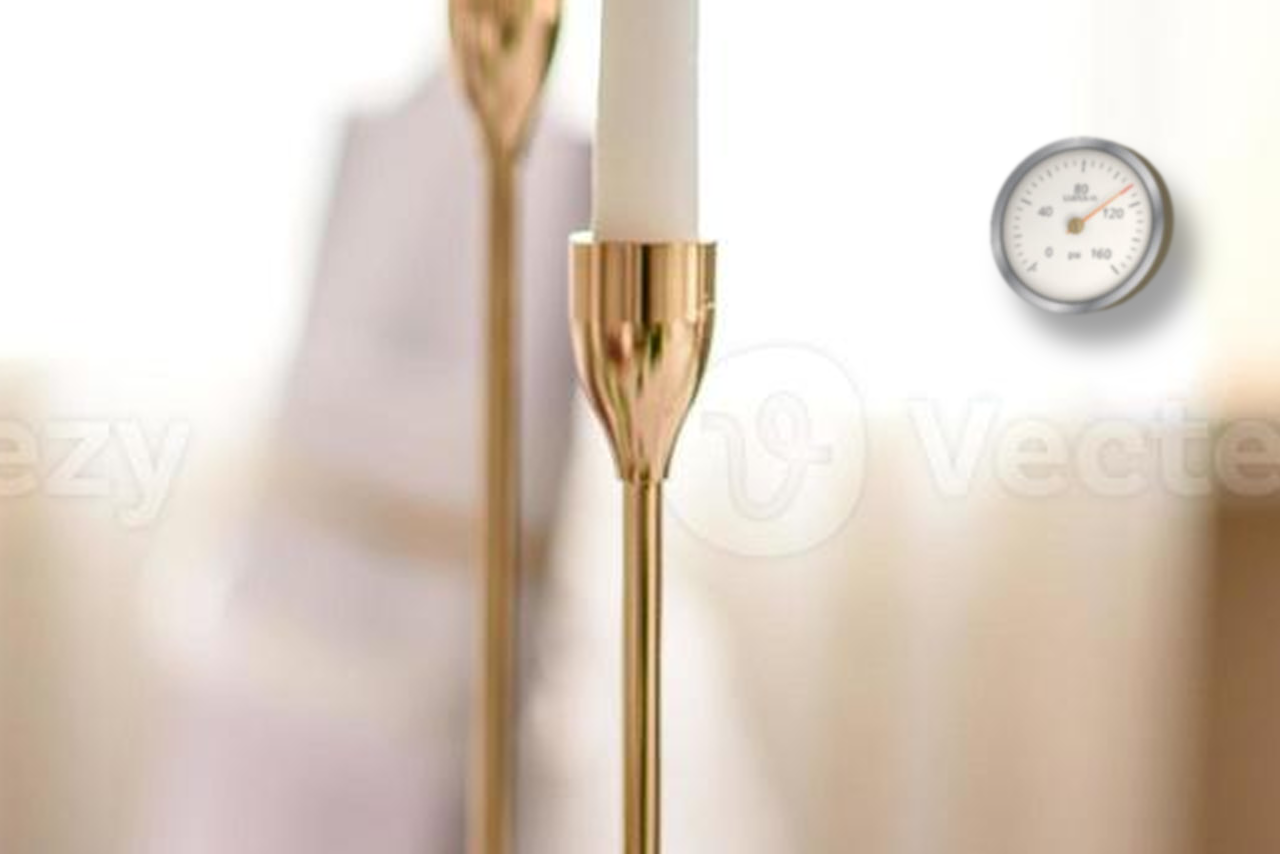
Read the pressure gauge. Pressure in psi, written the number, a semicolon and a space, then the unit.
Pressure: 110; psi
